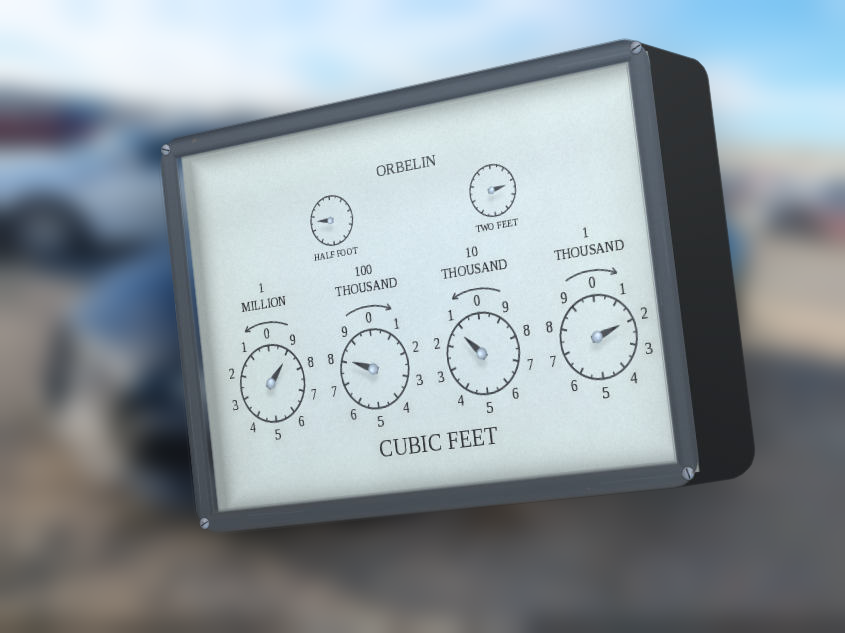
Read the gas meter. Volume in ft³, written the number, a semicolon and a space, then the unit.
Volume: 881200; ft³
